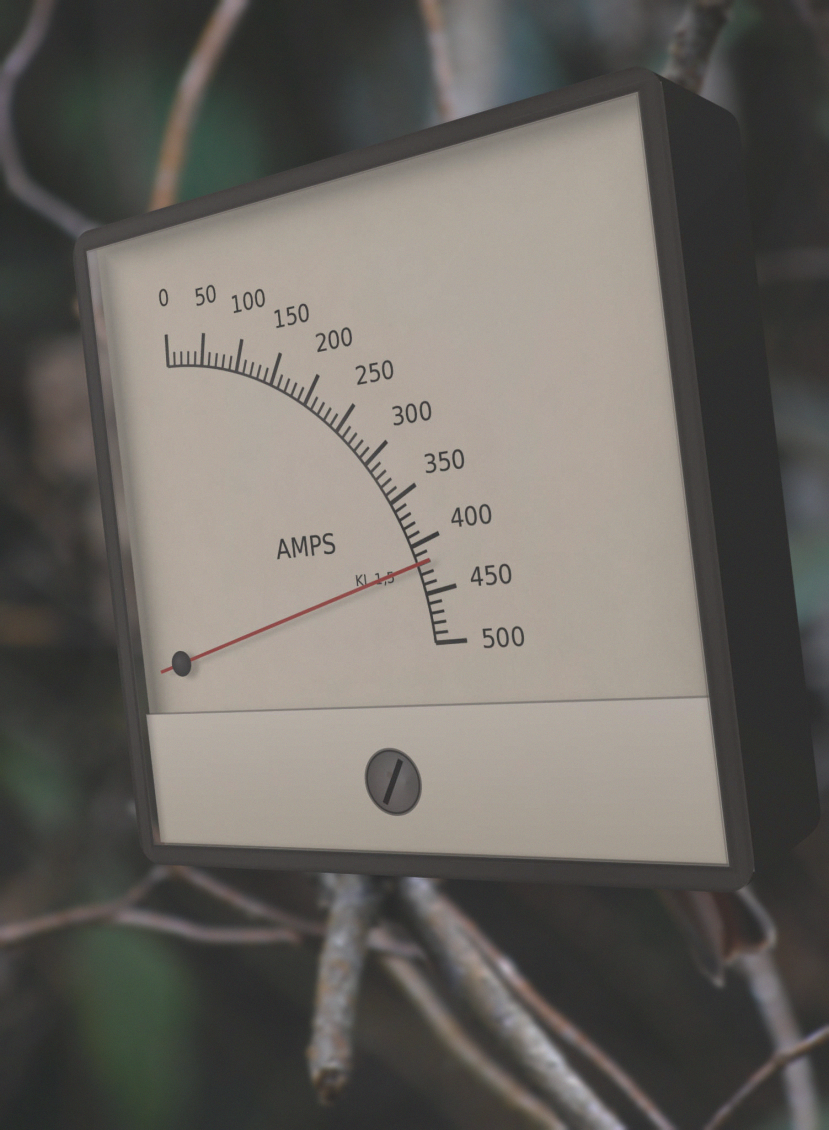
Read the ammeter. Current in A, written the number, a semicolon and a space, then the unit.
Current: 420; A
